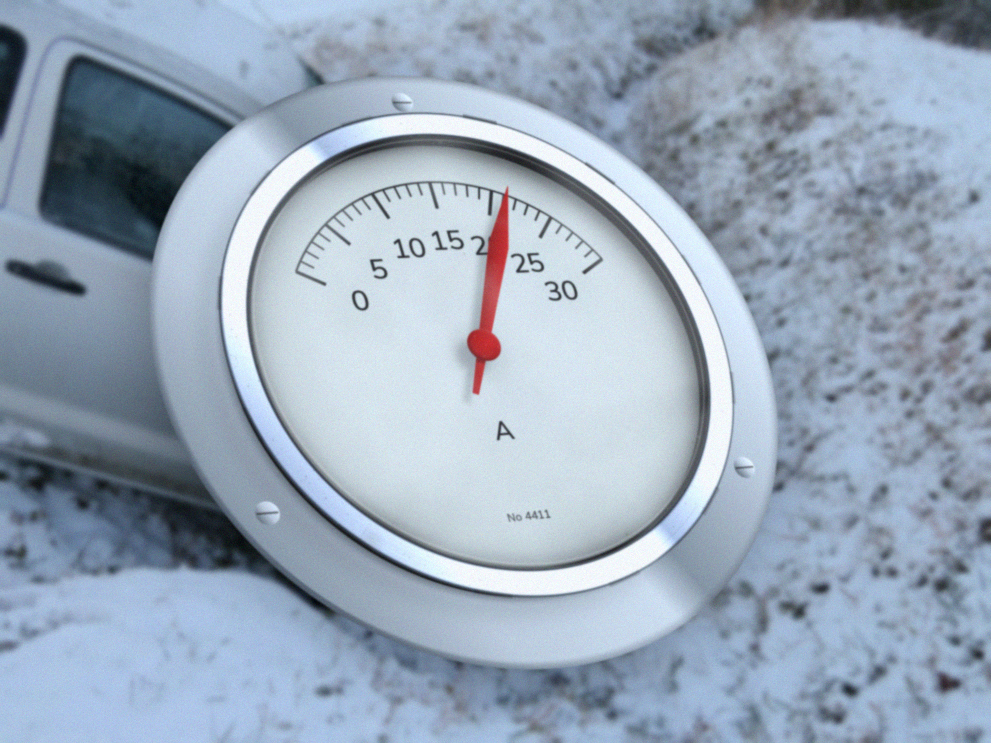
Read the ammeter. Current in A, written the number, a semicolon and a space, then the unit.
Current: 21; A
